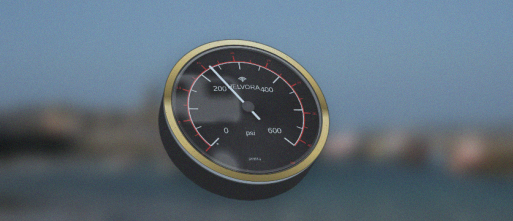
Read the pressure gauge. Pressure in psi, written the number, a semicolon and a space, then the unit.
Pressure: 225; psi
